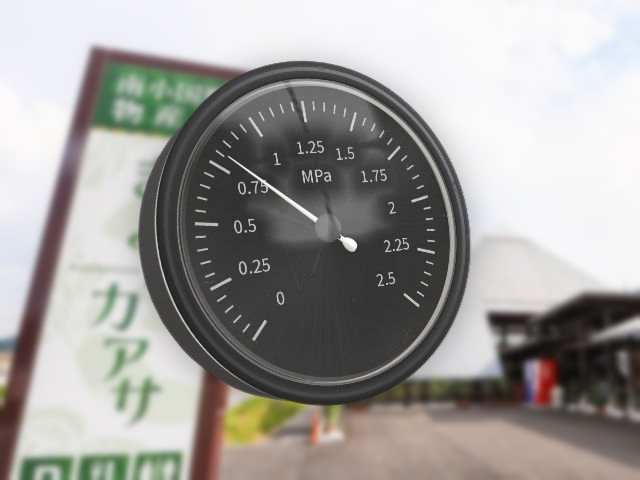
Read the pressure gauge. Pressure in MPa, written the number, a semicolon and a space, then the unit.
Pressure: 0.8; MPa
